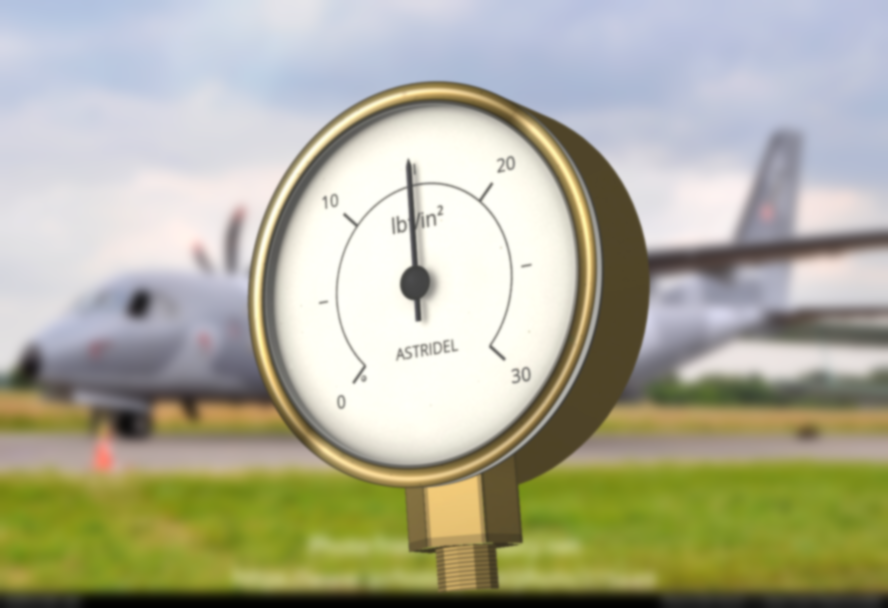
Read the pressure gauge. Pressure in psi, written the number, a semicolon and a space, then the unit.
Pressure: 15; psi
